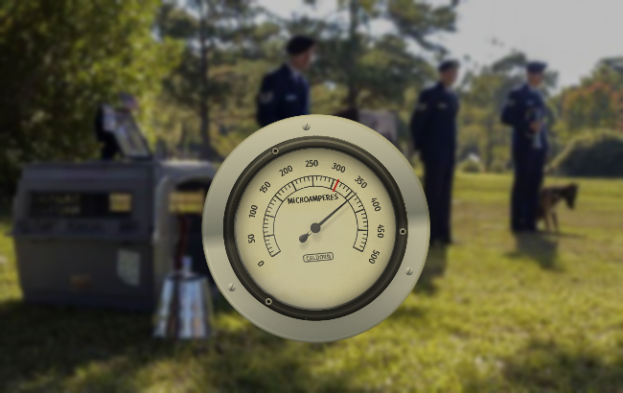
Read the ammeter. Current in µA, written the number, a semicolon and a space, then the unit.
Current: 360; µA
